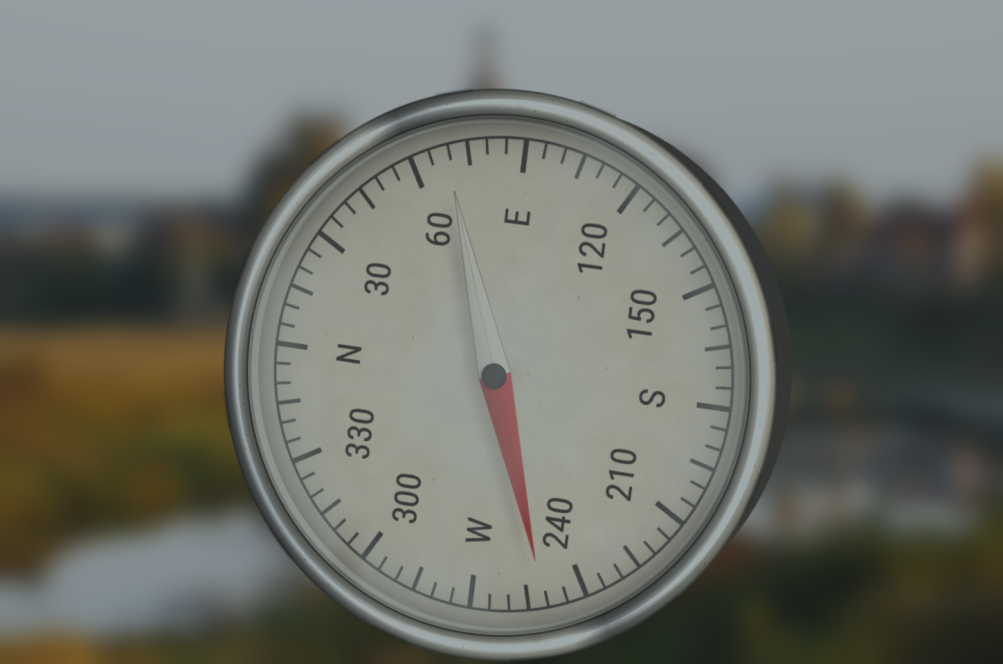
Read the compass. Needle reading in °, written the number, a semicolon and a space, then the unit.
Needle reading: 250; °
